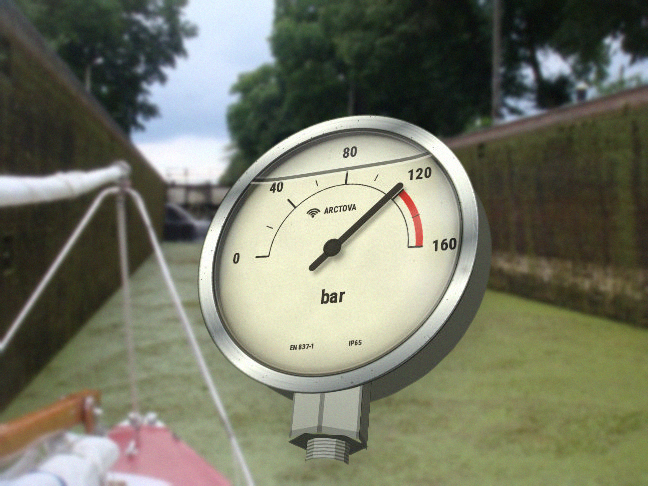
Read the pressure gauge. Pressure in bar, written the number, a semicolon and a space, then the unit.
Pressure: 120; bar
